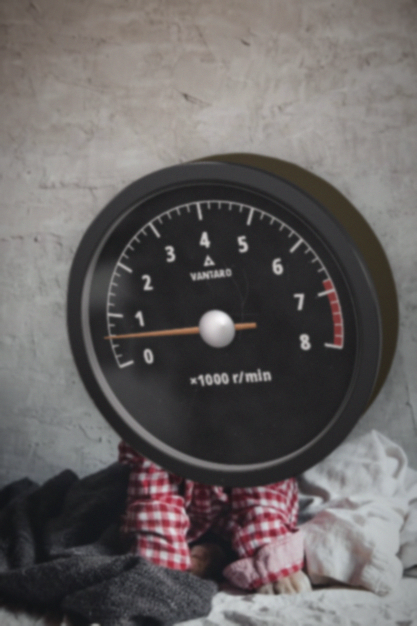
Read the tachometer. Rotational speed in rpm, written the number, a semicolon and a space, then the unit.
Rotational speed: 600; rpm
